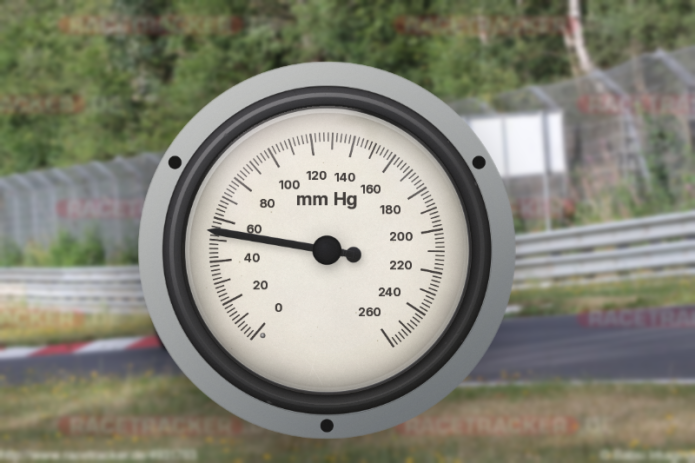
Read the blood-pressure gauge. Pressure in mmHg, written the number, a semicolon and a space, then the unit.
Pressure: 54; mmHg
